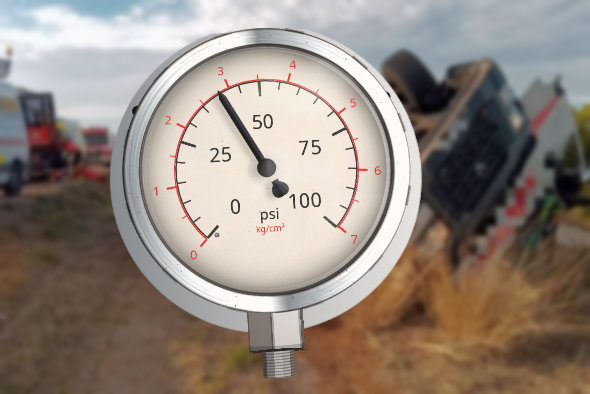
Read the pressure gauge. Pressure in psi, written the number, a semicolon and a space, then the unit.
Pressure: 40; psi
